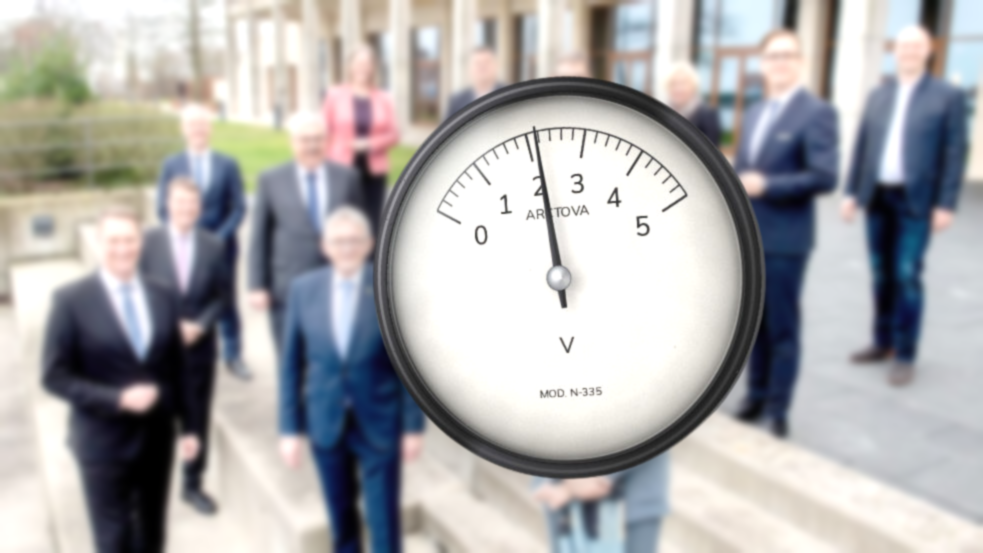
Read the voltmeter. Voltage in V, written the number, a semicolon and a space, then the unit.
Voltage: 2.2; V
